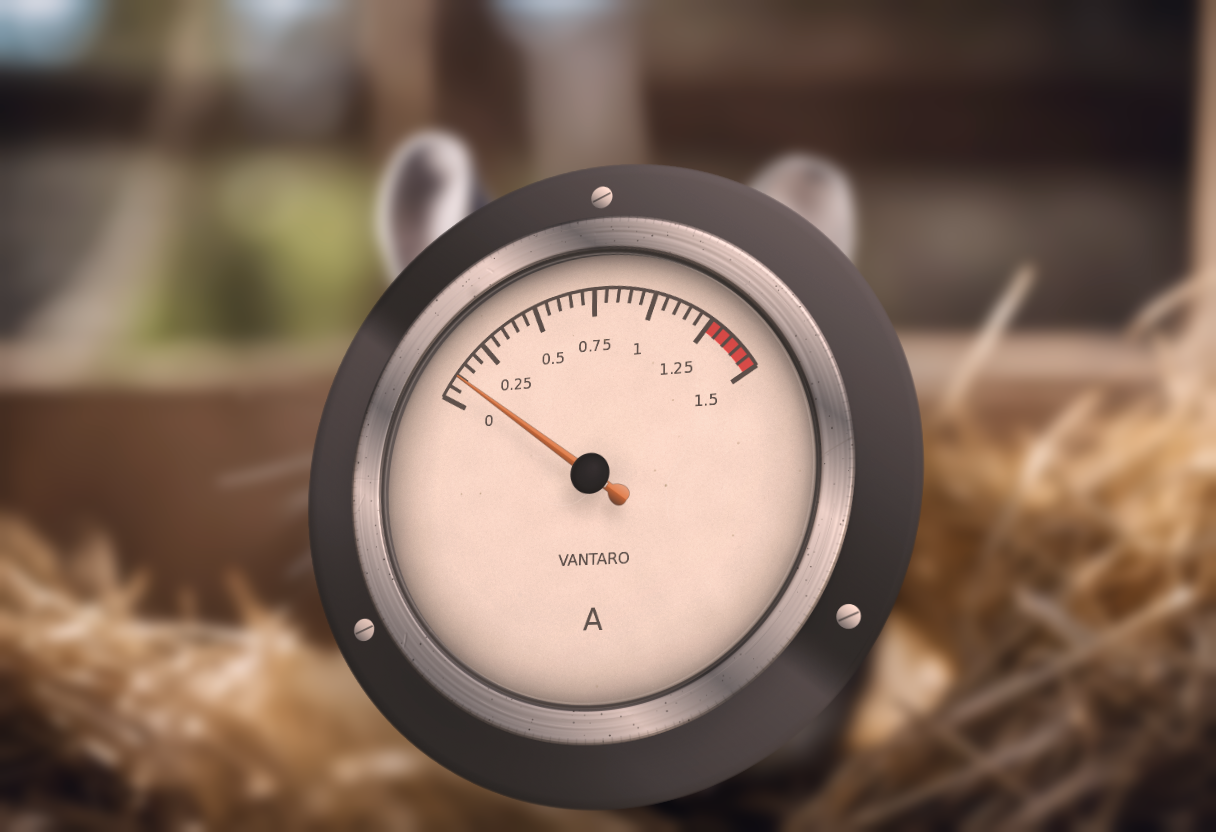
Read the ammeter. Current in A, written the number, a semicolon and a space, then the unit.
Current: 0.1; A
